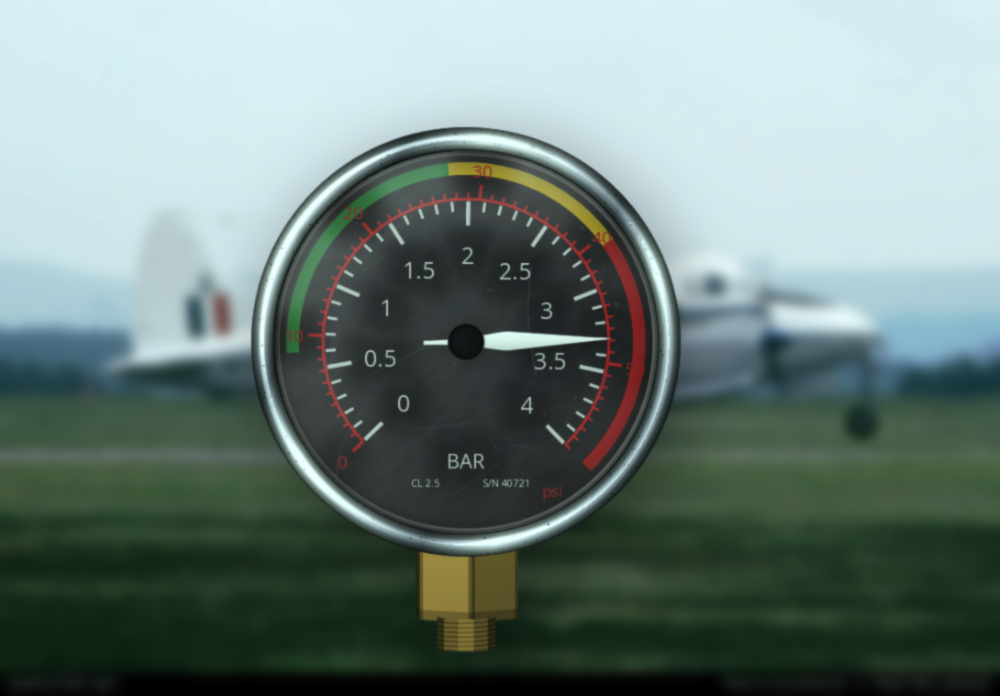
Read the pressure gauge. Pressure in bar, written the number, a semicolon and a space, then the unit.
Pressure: 3.3; bar
